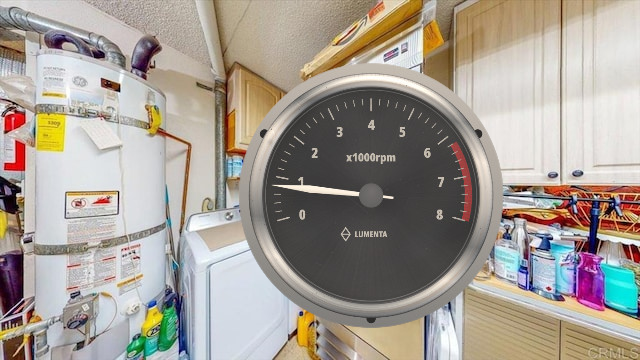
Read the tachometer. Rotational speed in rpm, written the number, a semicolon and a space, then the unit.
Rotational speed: 800; rpm
